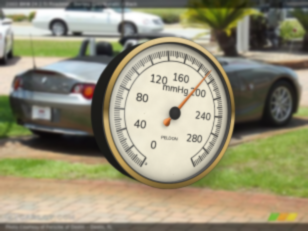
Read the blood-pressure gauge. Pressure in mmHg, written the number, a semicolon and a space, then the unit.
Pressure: 190; mmHg
